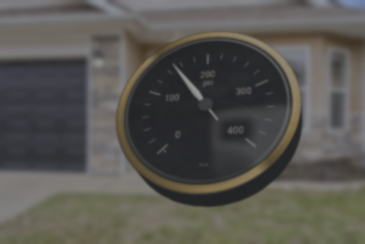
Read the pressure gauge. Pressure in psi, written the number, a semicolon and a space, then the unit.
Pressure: 150; psi
